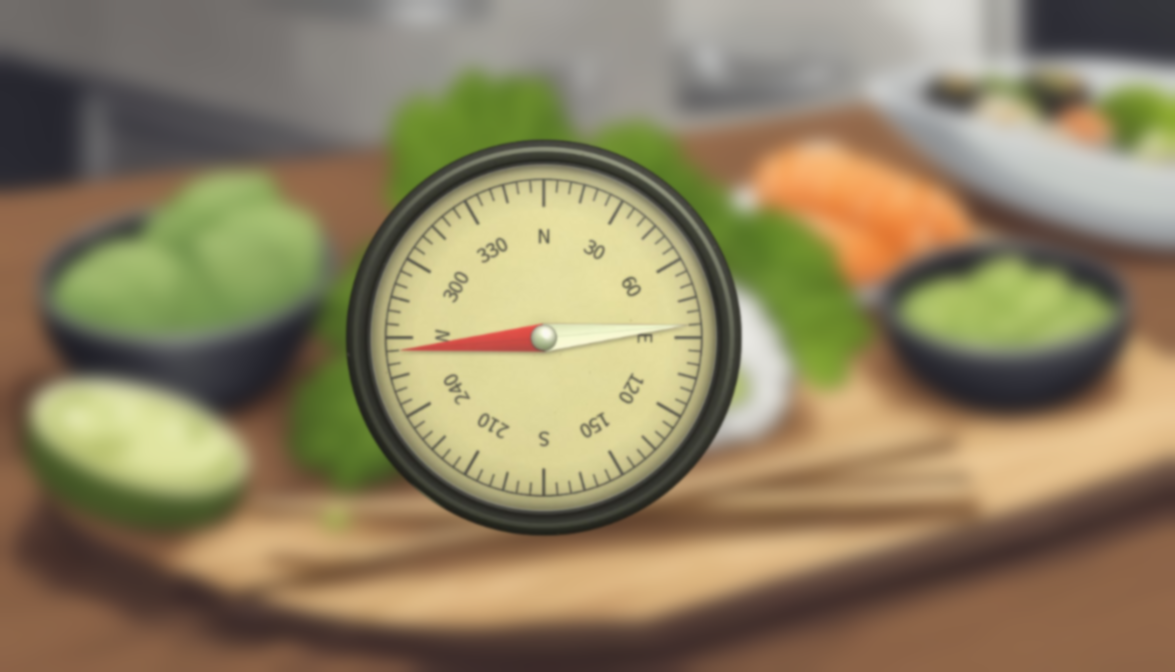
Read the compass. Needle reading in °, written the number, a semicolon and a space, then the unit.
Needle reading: 265; °
